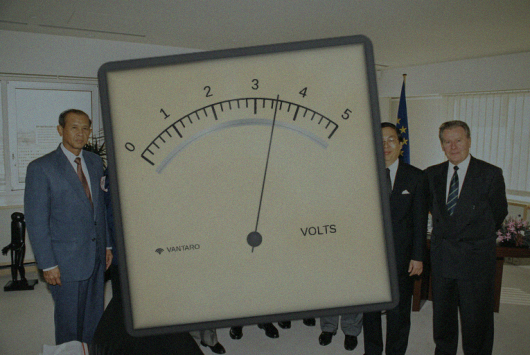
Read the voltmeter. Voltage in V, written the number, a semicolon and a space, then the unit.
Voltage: 3.5; V
